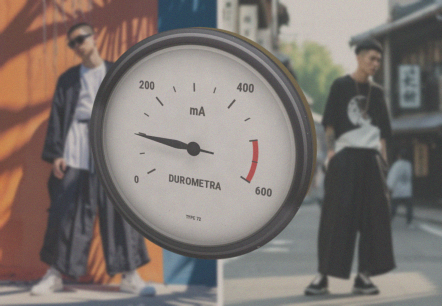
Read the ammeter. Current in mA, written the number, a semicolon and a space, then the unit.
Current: 100; mA
